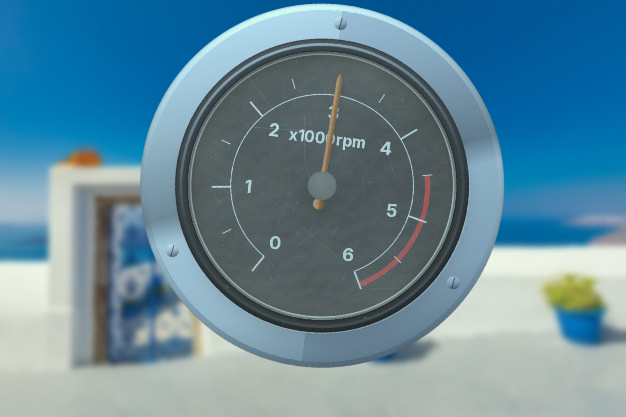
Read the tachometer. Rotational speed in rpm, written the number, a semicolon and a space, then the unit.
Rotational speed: 3000; rpm
